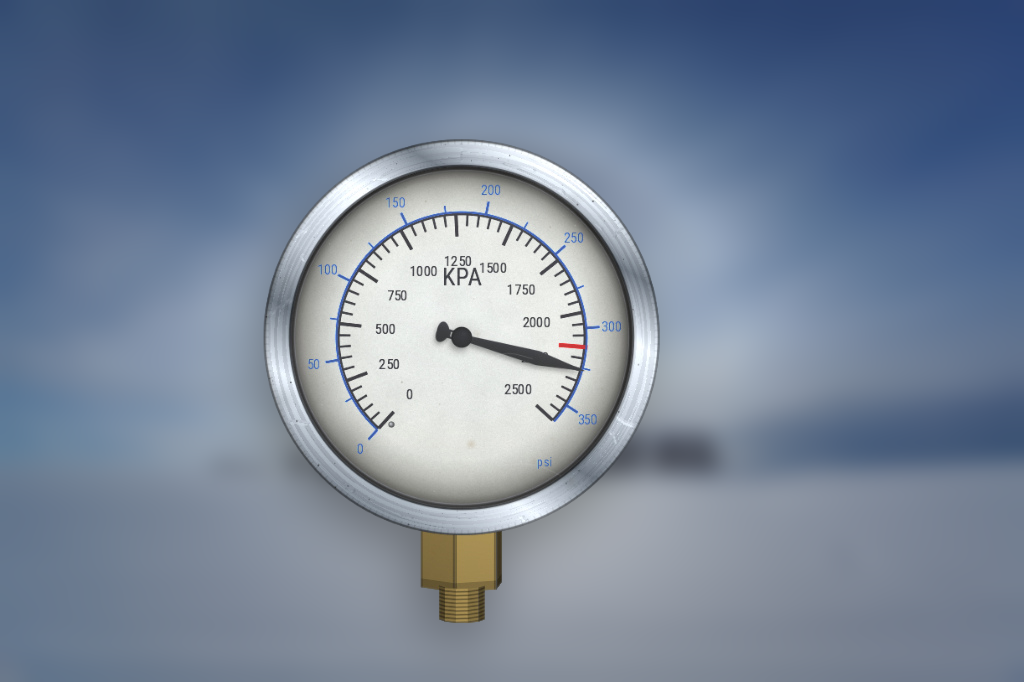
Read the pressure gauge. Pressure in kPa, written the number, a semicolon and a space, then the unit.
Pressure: 2250; kPa
